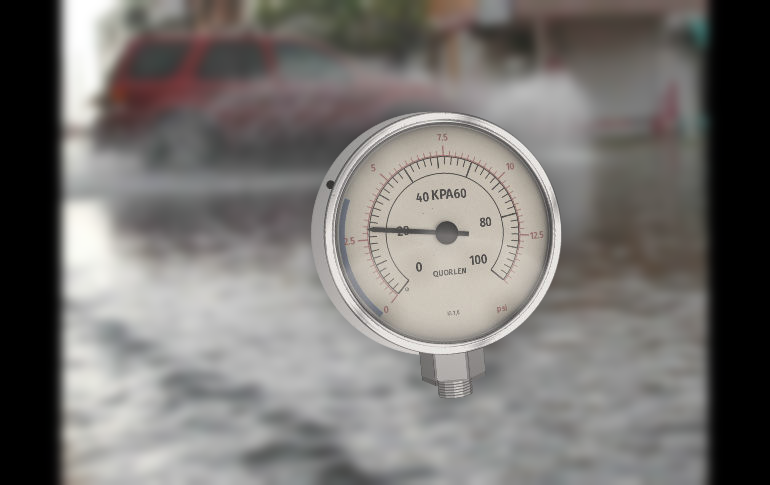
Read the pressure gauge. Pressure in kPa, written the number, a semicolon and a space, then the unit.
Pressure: 20; kPa
